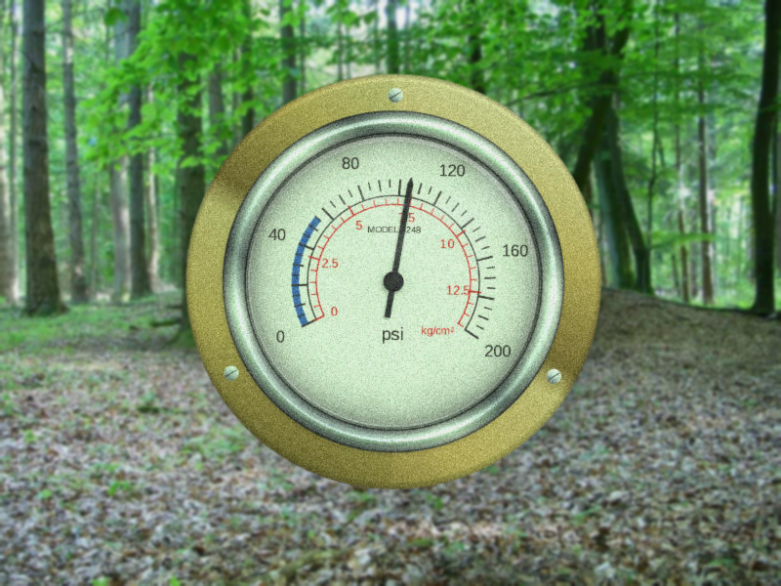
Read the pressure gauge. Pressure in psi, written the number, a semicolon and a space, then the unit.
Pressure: 105; psi
